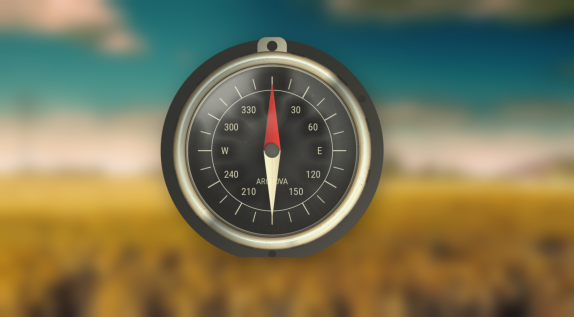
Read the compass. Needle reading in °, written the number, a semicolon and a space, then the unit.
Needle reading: 0; °
